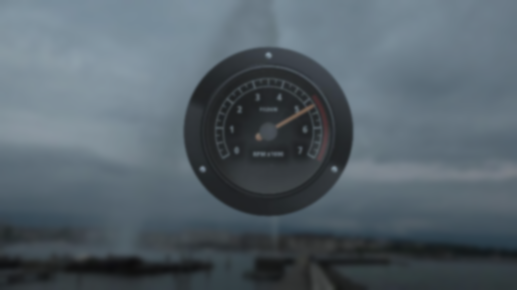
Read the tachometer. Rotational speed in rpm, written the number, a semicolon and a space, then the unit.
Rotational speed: 5250; rpm
